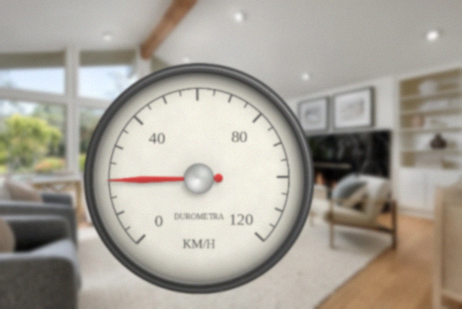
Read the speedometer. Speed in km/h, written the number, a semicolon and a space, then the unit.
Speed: 20; km/h
